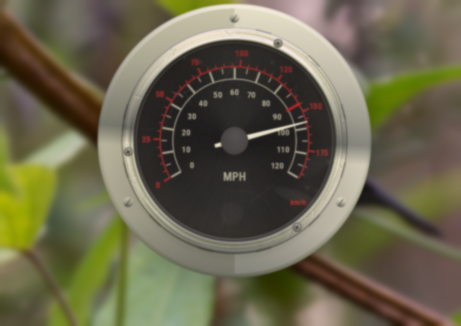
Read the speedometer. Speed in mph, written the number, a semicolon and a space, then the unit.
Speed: 97.5; mph
